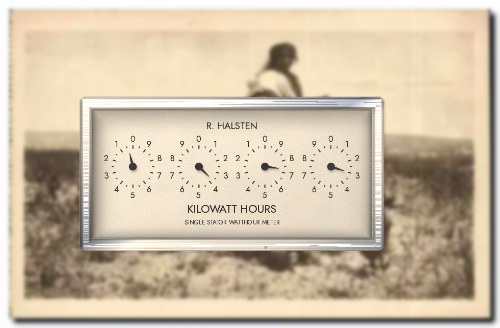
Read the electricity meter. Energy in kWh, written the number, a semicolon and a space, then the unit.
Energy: 373; kWh
